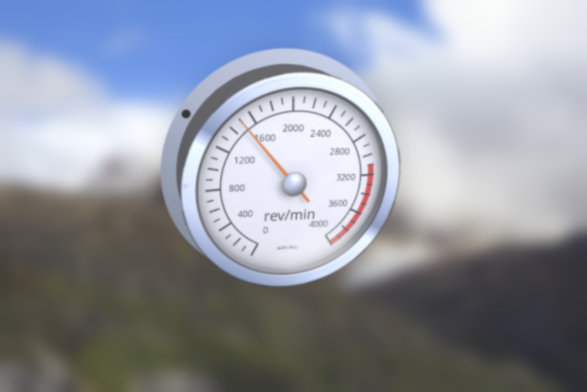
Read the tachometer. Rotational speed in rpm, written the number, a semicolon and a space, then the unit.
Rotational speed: 1500; rpm
